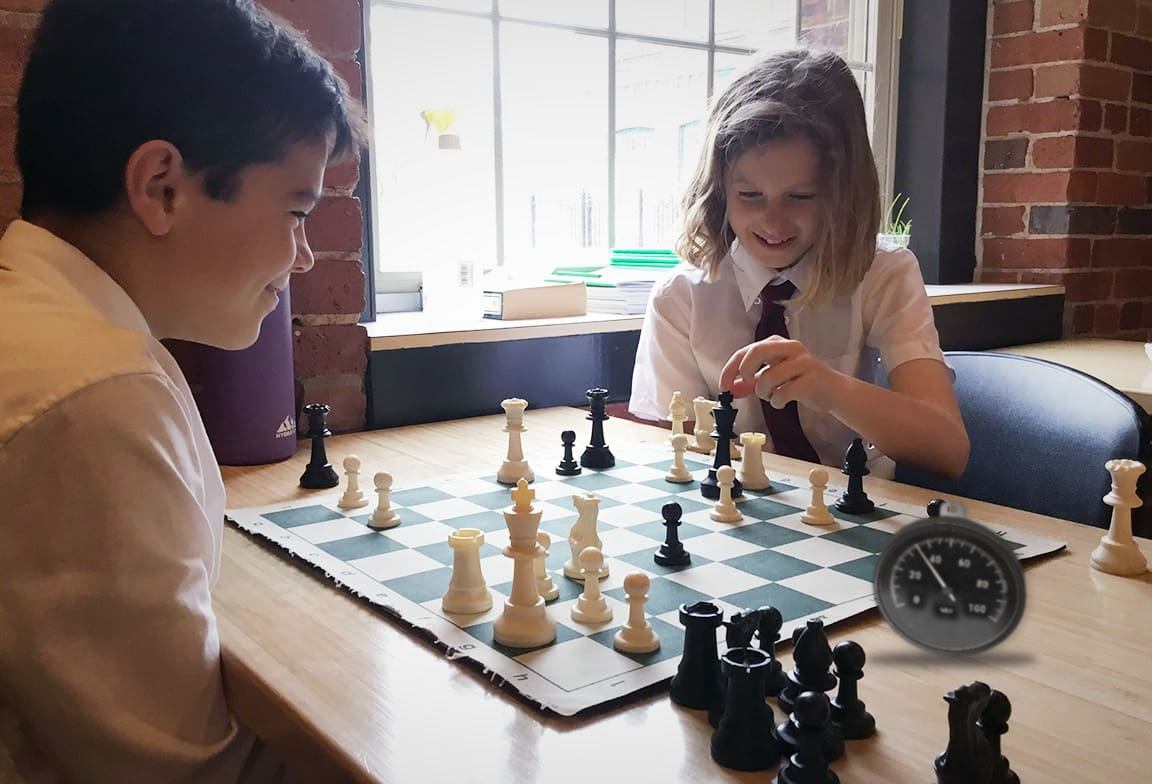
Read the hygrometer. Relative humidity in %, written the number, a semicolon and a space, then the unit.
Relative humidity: 35; %
